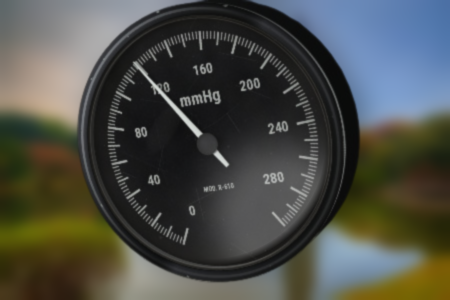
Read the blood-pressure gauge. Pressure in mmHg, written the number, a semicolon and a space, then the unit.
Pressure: 120; mmHg
